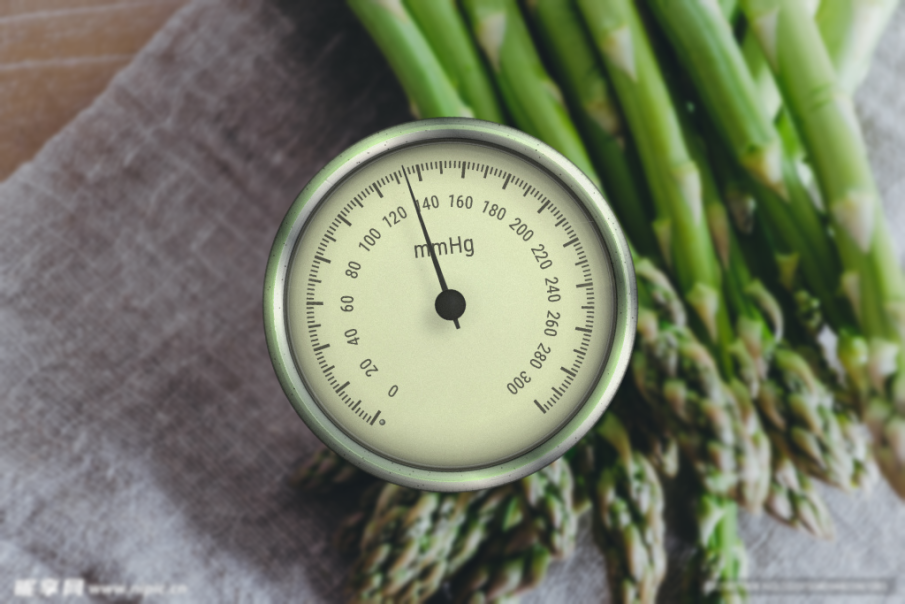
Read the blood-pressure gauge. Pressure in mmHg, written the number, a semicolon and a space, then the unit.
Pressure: 134; mmHg
